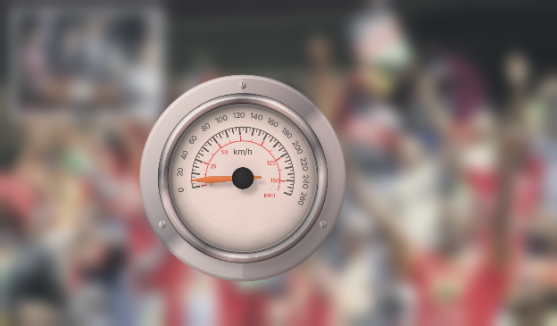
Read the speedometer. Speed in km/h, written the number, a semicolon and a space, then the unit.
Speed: 10; km/h
